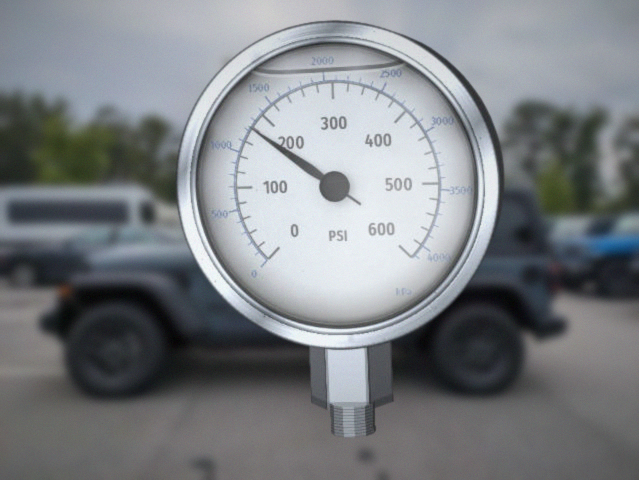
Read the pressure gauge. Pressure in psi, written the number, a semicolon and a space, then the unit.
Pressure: 180; psi
